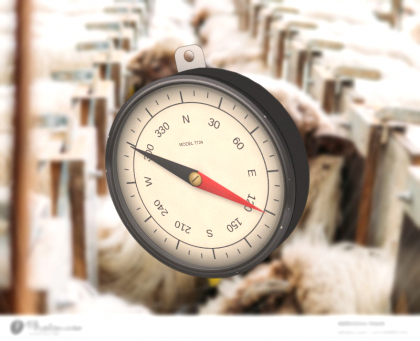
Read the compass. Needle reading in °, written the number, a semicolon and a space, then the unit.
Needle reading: 120; °
